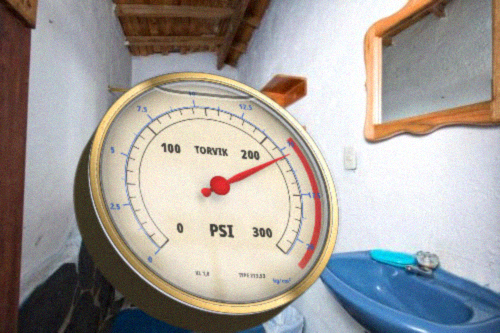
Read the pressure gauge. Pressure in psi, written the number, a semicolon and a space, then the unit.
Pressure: 220; psi
